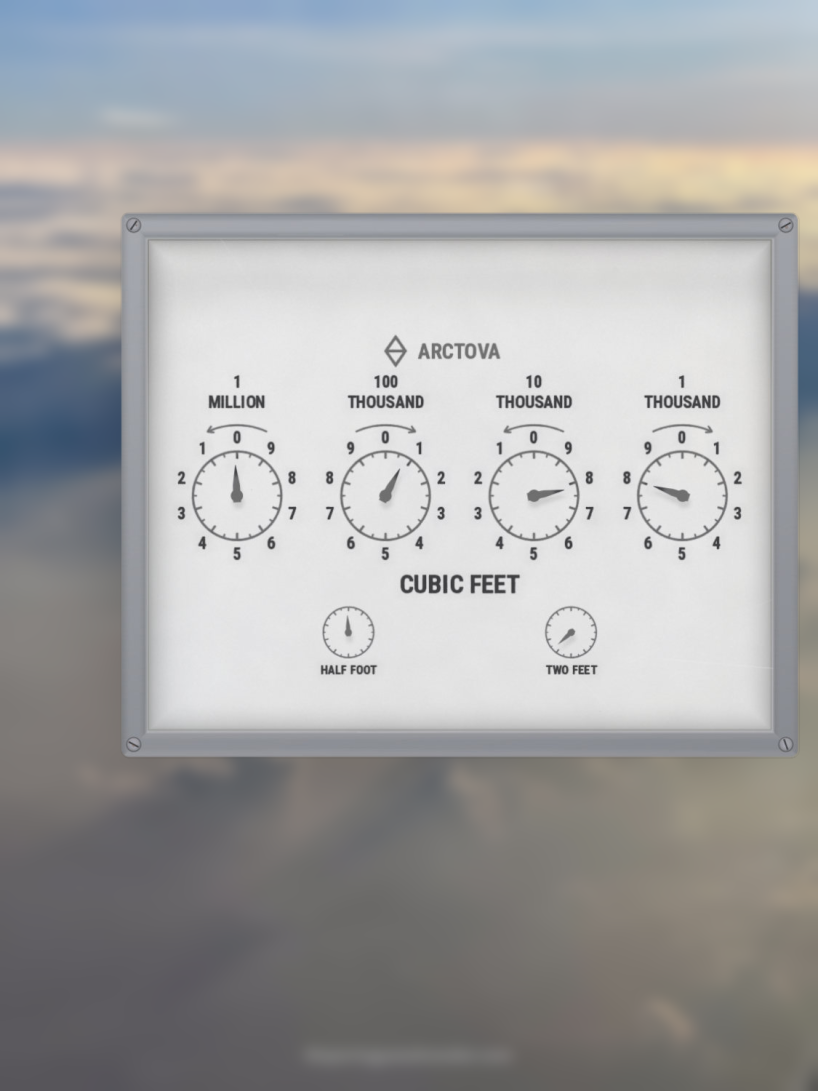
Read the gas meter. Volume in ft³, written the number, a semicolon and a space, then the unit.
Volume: 7800; ft³
